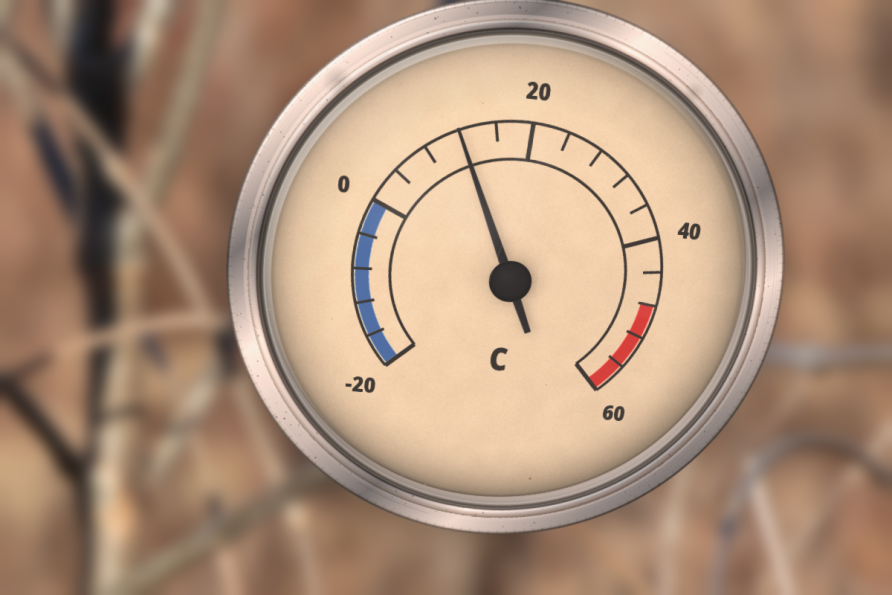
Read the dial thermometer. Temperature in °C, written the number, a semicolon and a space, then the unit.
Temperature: 12; °C
